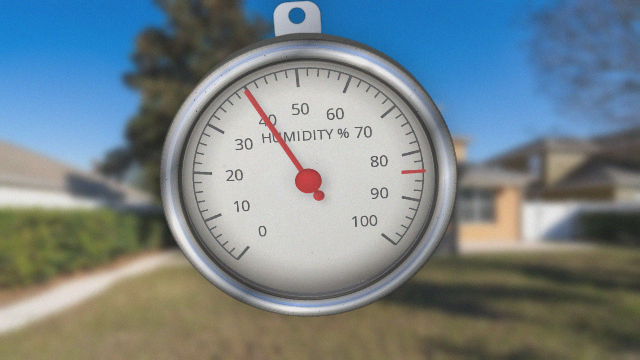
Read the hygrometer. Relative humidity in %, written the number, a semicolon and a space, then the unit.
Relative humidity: 40; %
